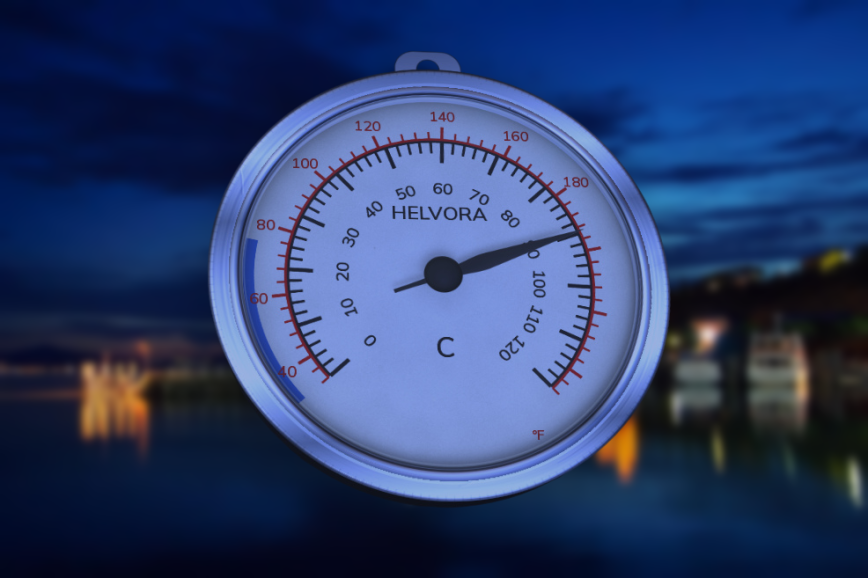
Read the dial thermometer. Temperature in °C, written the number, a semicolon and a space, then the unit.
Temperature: 90; °C
